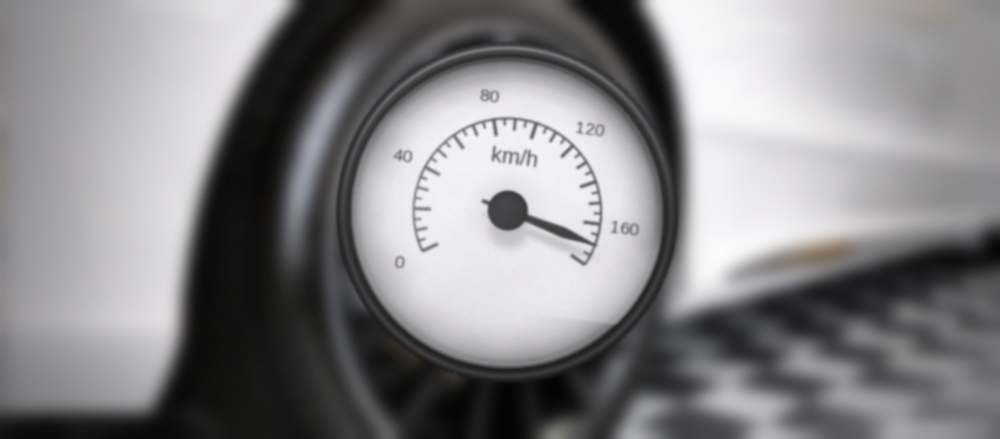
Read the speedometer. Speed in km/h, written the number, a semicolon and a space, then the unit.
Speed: 170; km/h
